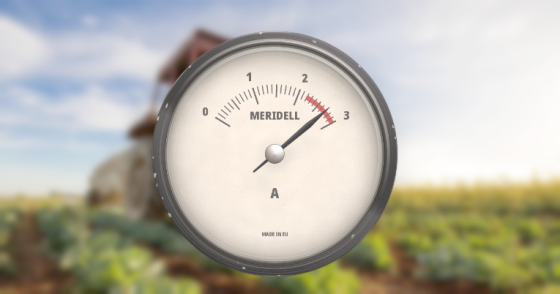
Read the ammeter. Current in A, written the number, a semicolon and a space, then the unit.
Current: 2.7; A
